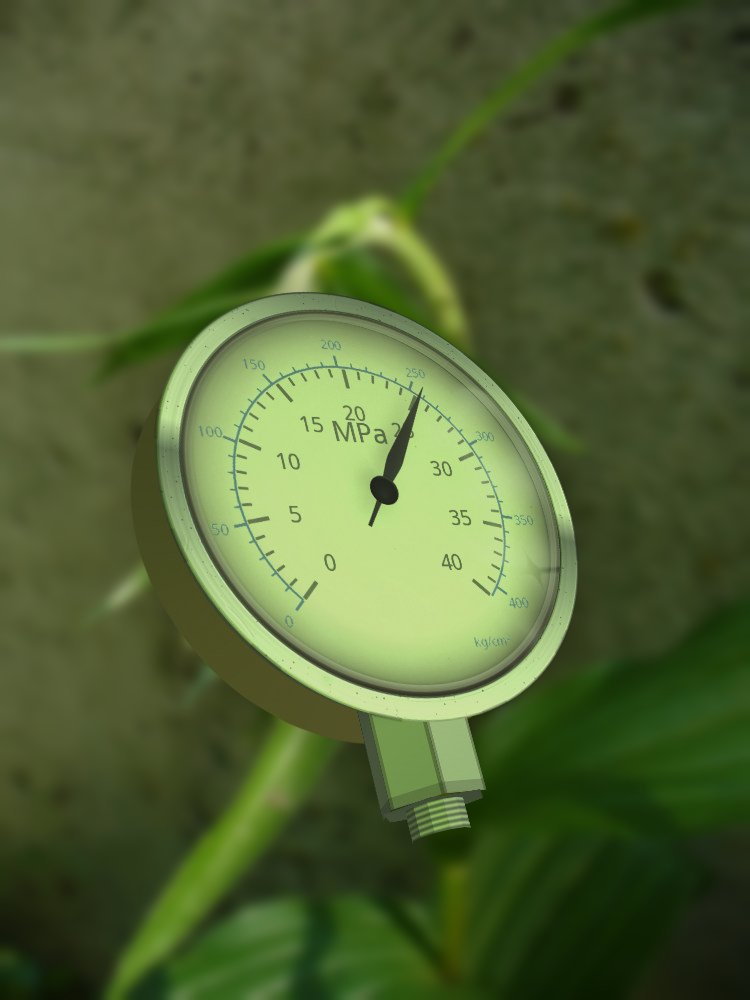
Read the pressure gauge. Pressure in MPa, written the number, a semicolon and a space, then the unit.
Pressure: 25; MPa
